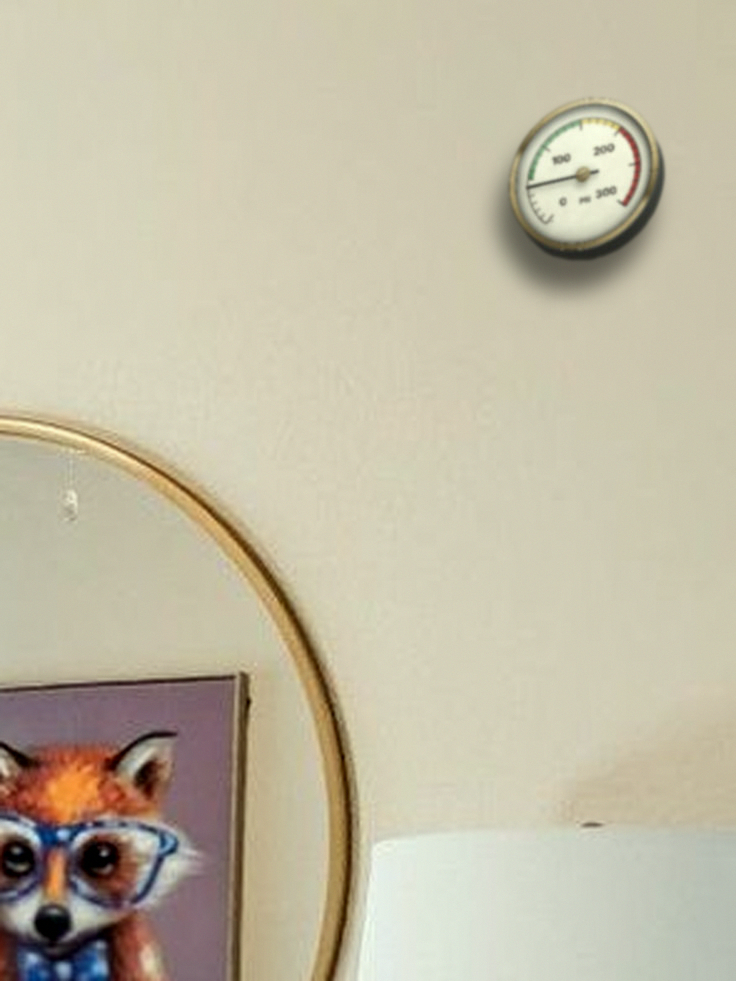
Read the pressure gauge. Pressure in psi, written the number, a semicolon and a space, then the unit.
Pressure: 50; psi
